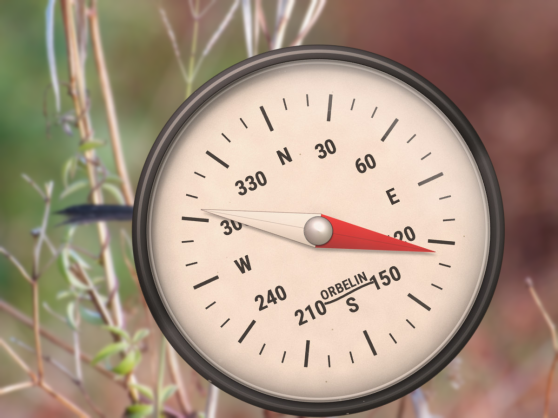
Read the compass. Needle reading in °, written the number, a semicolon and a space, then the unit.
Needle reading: 125; °
